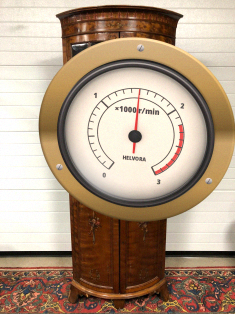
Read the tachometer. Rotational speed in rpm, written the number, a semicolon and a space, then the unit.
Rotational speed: 1500; rpm
